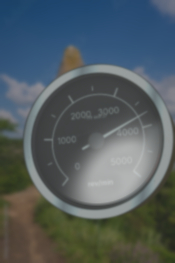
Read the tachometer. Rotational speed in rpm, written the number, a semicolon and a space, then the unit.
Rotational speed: 3750; rpm
